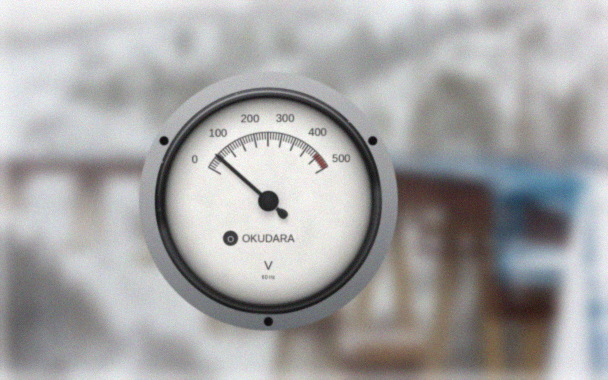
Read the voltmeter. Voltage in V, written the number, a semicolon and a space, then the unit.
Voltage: 50; V
